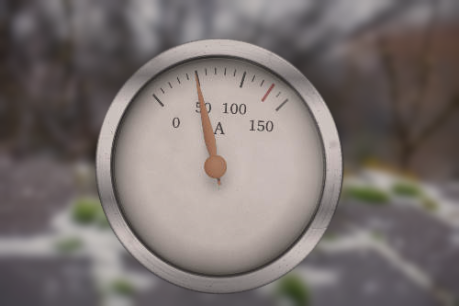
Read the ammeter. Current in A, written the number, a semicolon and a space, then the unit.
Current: 50; A
